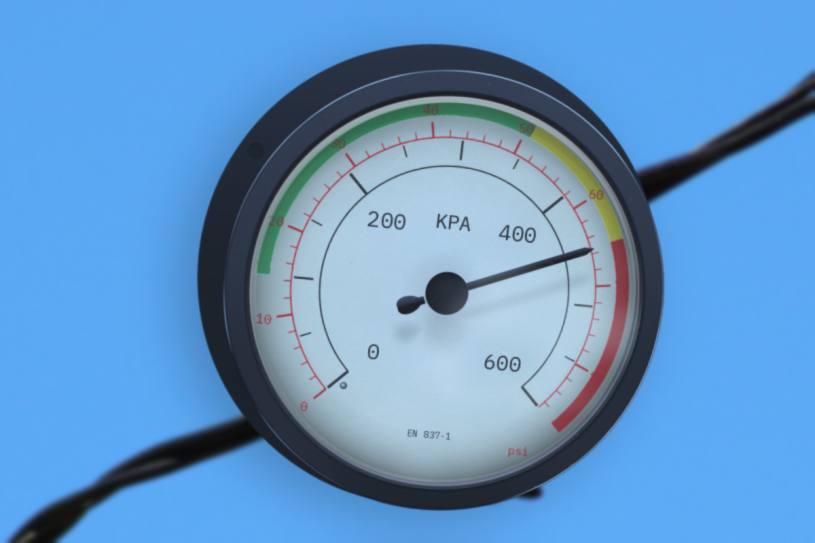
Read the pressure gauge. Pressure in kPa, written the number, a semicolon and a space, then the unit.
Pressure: 450; kPa
